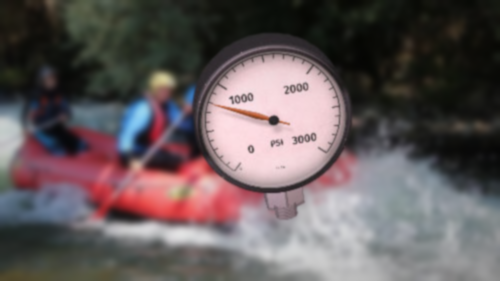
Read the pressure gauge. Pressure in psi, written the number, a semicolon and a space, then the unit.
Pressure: 800; psi
